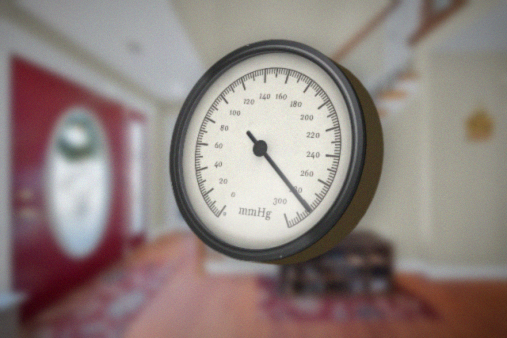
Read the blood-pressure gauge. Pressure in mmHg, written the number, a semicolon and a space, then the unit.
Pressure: 280; mmHg
